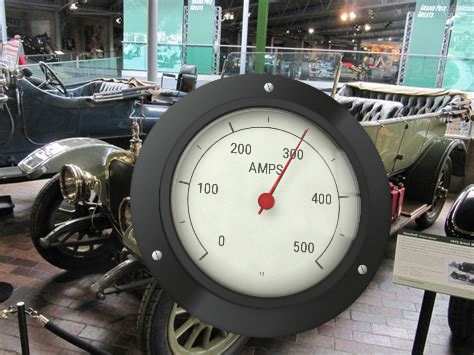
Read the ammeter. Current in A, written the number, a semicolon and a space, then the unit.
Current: 300; A
